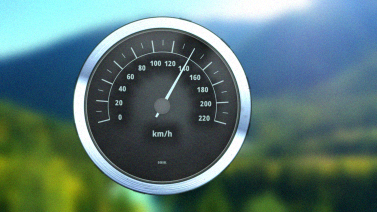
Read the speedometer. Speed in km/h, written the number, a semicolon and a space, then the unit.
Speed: 140; km/h
